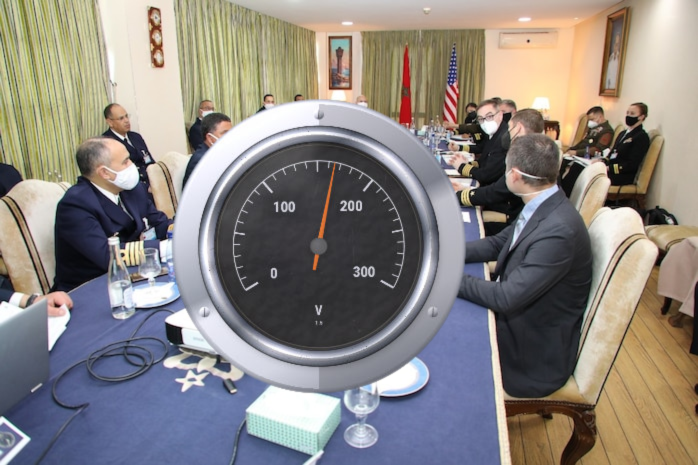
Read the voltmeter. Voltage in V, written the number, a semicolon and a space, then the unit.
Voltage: 165; V
